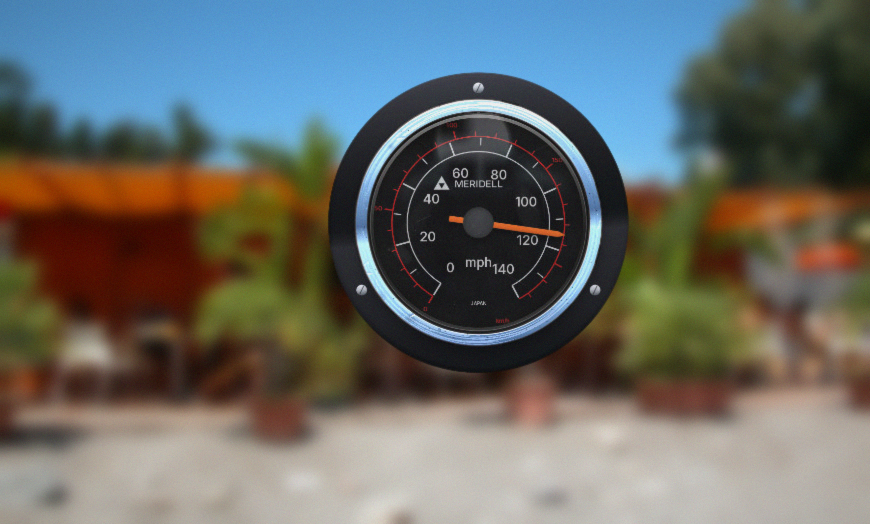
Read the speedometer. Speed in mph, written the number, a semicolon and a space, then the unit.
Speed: 115; mph
